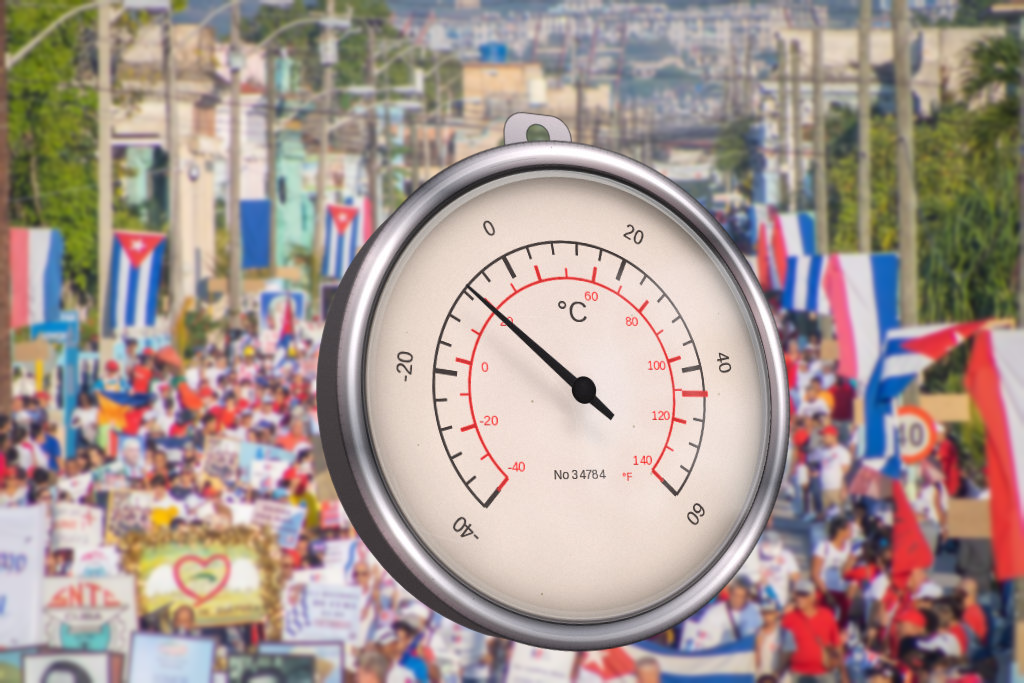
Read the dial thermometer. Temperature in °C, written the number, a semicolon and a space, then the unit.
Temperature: -8; °C
